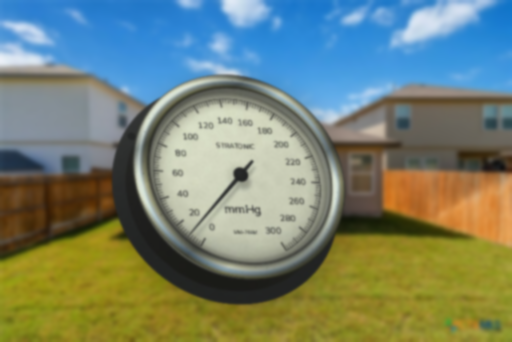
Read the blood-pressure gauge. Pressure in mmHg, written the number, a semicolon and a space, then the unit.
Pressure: 10; mmHg
